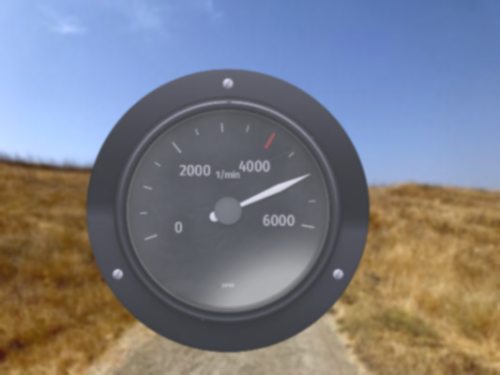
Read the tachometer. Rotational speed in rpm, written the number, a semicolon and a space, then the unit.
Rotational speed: 5000; rpm
